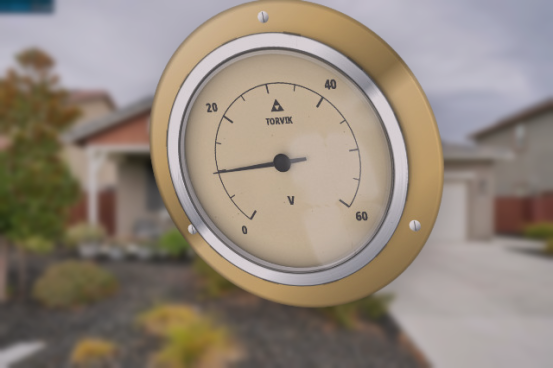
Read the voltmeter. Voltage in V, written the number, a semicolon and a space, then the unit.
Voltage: 10; V
